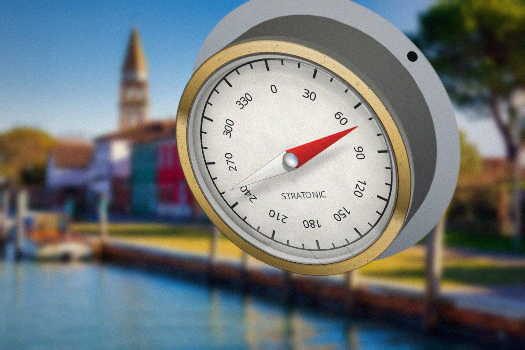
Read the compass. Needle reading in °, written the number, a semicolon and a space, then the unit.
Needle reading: 70; °
